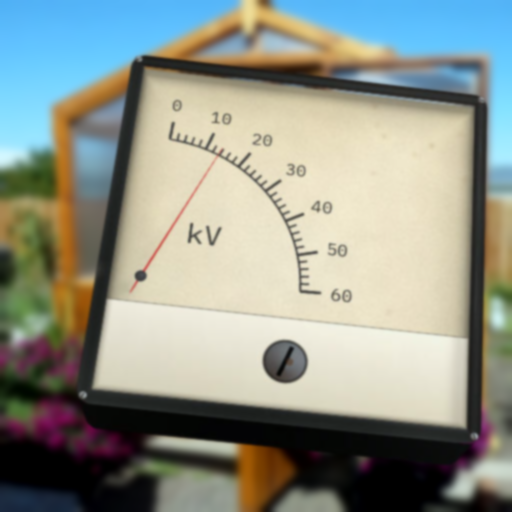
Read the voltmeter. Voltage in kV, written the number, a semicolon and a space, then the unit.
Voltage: 14; kV
